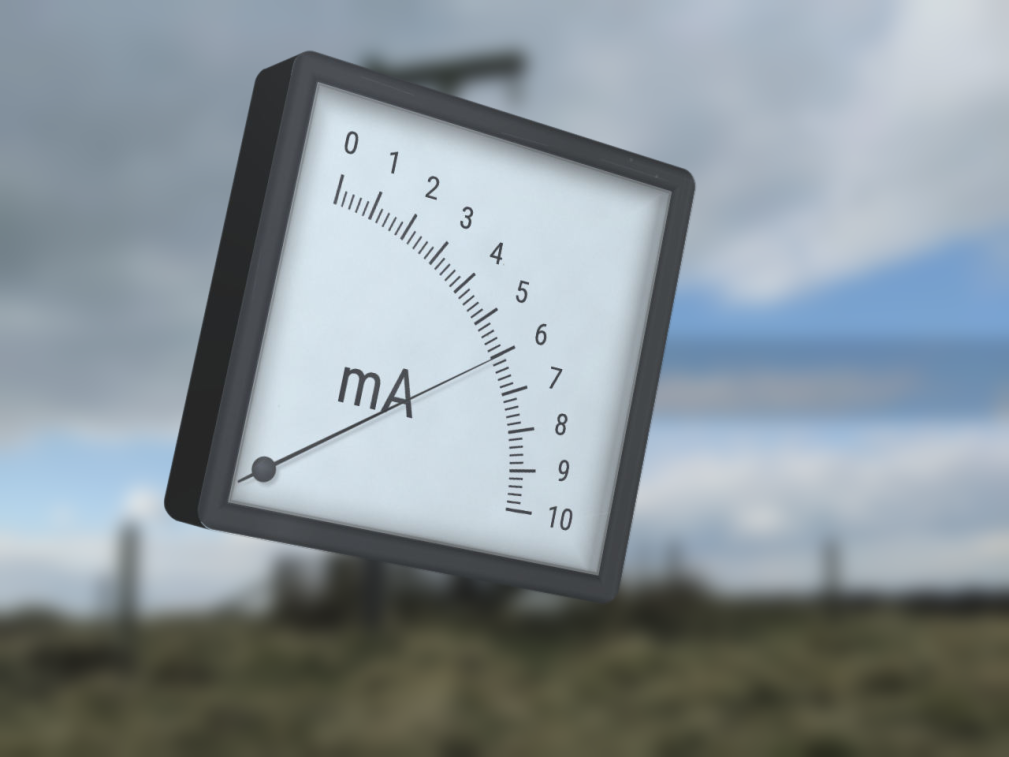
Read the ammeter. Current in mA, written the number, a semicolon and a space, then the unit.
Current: 6; mA
